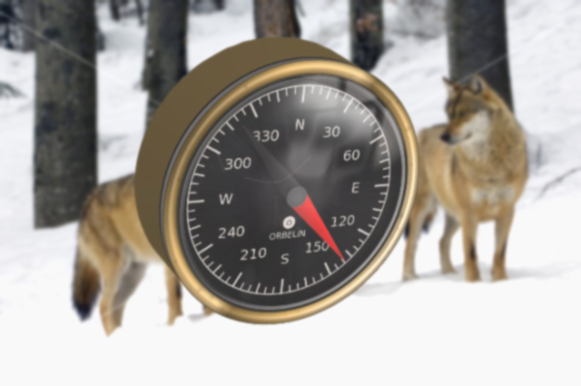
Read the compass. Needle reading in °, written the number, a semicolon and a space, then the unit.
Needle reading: 140; °
